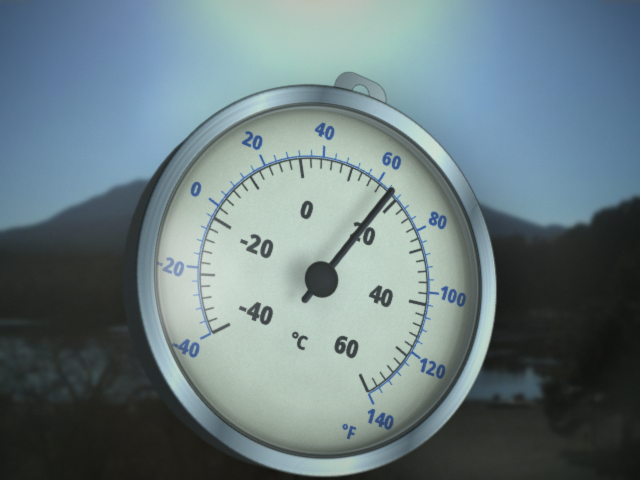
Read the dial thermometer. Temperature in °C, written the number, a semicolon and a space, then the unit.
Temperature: 18; °C
